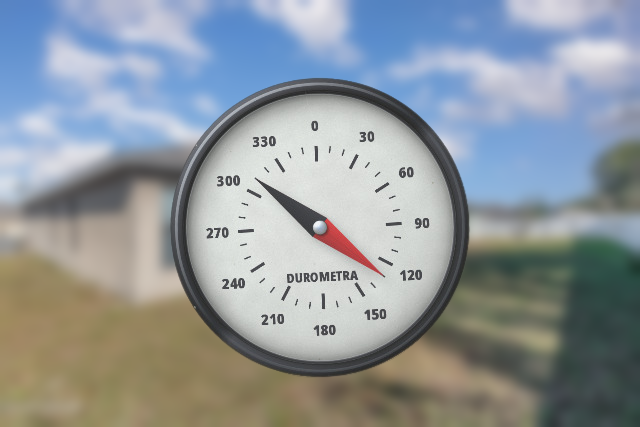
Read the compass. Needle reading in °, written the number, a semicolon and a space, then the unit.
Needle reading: 130; °
